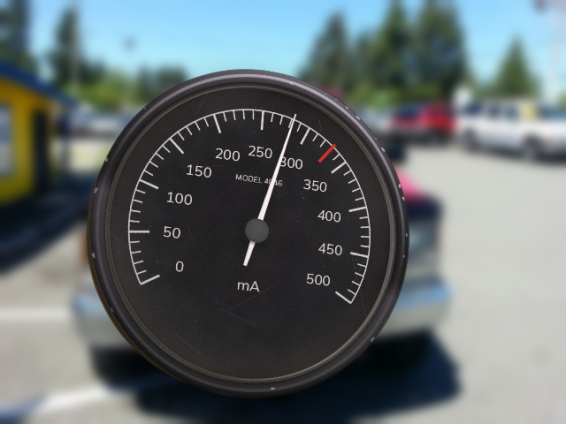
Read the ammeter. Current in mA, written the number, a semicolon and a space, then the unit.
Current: 280; mA
